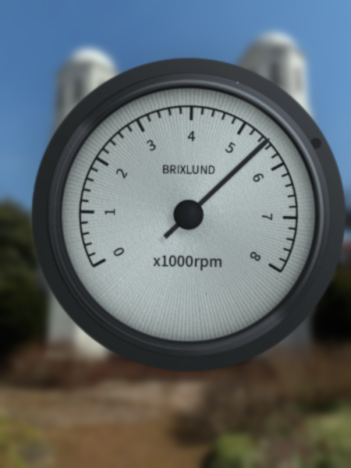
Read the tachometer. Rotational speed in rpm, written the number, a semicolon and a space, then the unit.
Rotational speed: 5500; rpm
